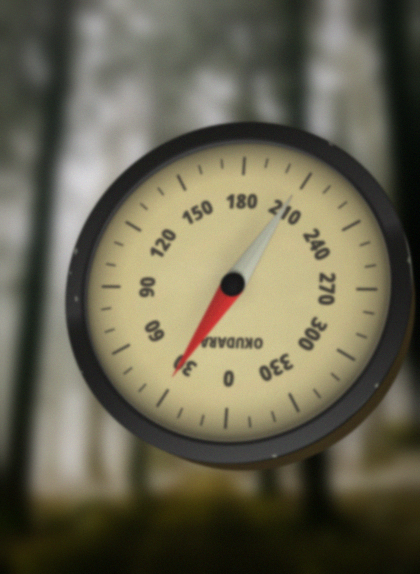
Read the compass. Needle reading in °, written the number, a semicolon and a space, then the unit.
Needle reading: 30; °
